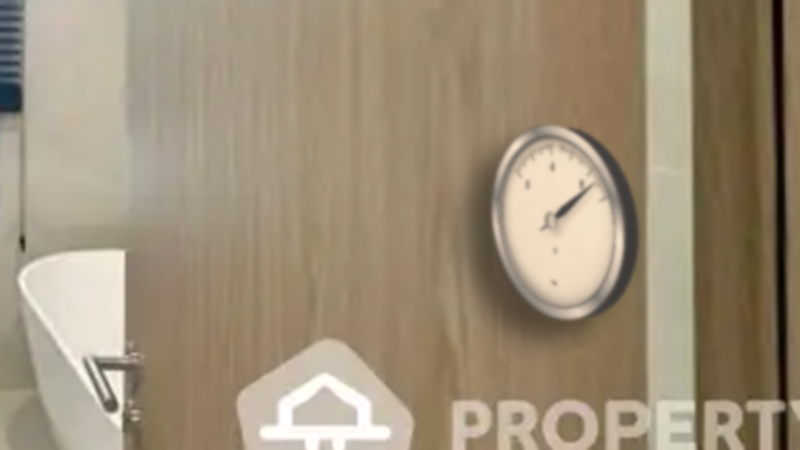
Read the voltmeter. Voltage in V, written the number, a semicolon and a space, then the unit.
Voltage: 9; V
